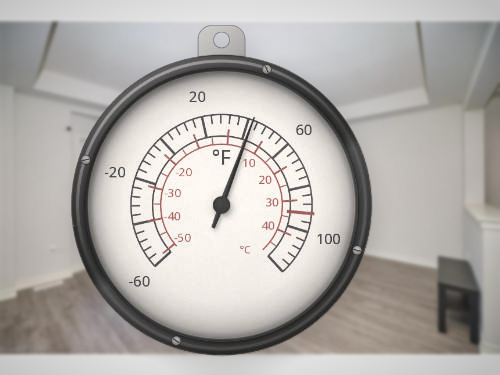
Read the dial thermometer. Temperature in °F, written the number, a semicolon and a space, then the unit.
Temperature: 42; °F
